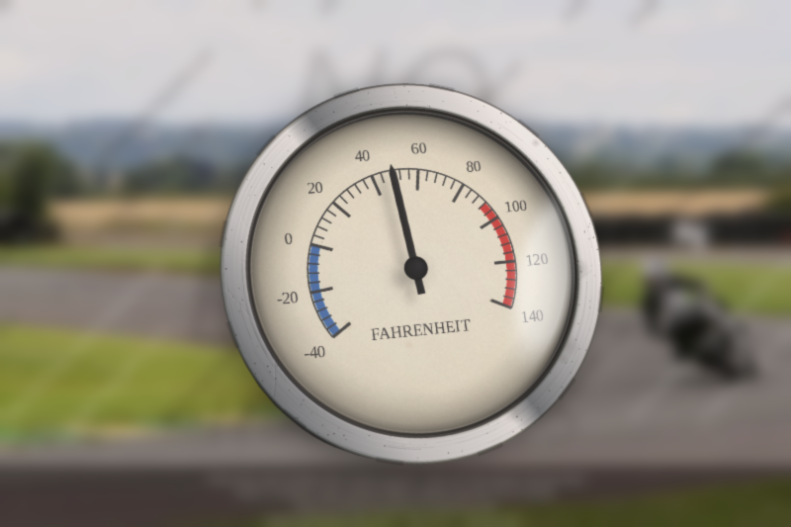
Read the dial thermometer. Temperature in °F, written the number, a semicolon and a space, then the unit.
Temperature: 48; °F
